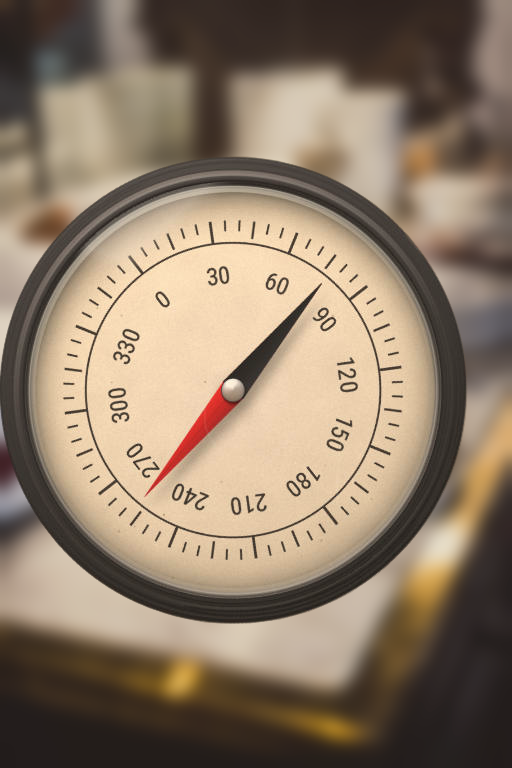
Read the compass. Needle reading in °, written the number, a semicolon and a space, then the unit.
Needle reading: 257.5; °
